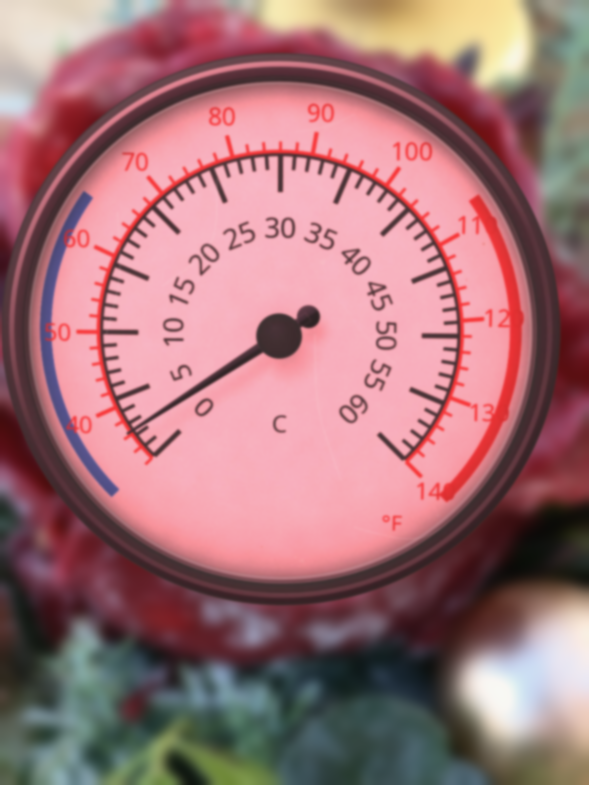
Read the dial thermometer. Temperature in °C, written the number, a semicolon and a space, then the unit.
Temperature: 2.5; °C
